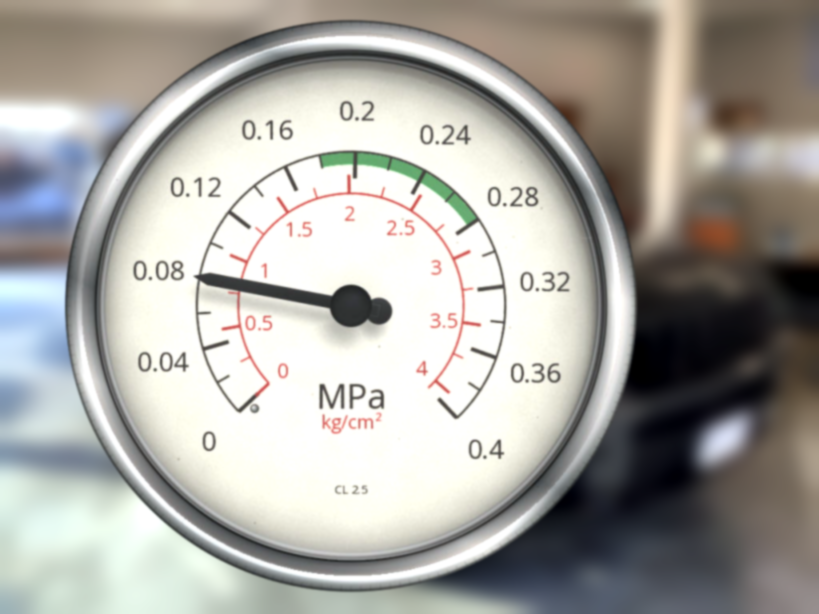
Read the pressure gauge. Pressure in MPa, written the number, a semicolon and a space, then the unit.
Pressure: 0.08; MPa
